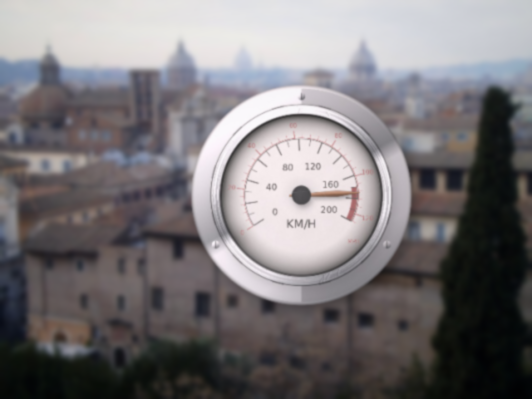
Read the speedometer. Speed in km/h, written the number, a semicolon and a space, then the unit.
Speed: 175; km/h
